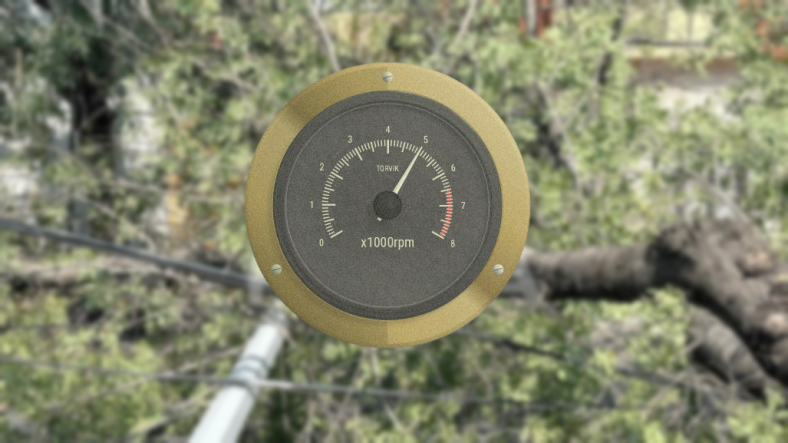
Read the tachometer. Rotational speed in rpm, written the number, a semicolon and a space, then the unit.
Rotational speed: 5000; rpm
